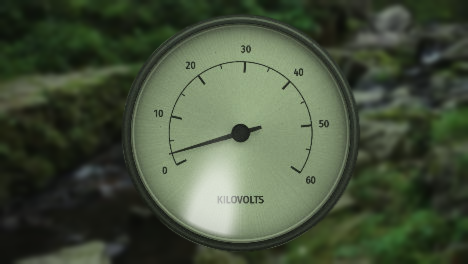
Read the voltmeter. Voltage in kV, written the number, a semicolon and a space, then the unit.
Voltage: 2.5; kV
